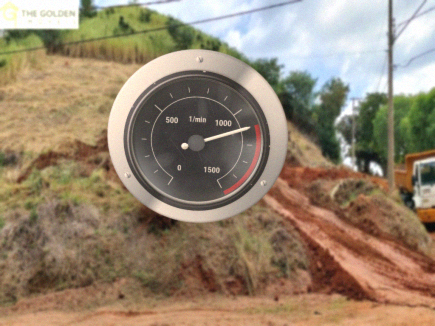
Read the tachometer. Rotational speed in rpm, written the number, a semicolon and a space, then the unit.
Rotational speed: 1100; rpm
